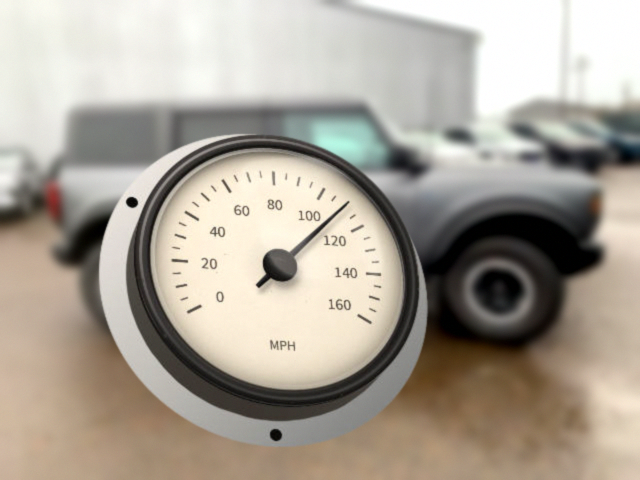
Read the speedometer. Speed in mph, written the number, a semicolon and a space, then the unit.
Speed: 110; mph
